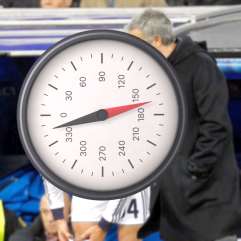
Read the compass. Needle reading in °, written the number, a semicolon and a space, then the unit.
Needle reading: 165; °
